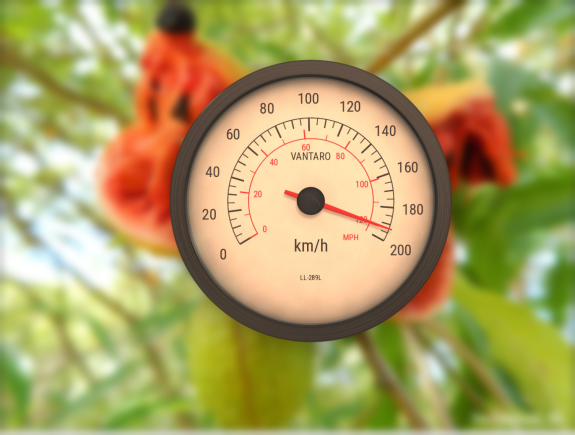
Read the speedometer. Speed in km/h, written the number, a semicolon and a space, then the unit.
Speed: 192.5; km/h
